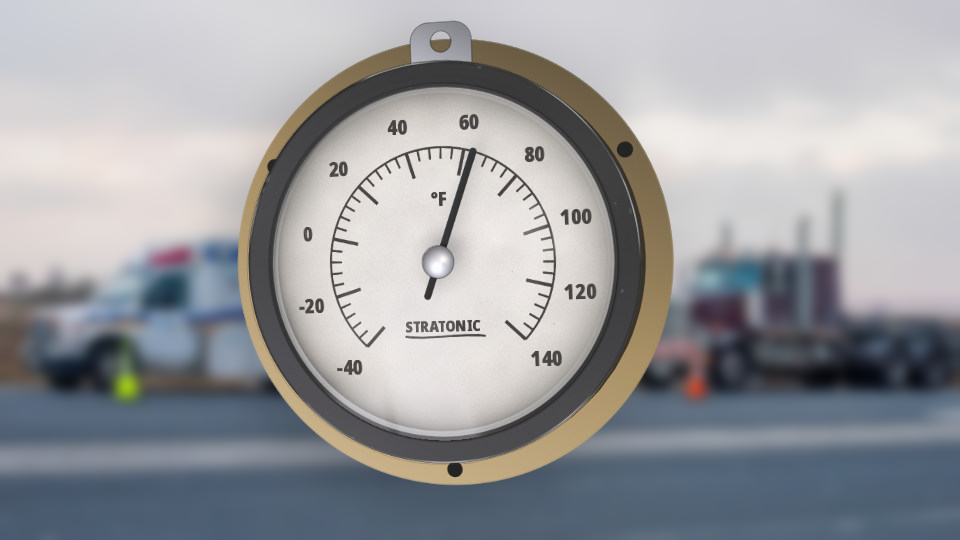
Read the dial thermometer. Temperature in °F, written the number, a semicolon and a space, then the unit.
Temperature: 64; °F
